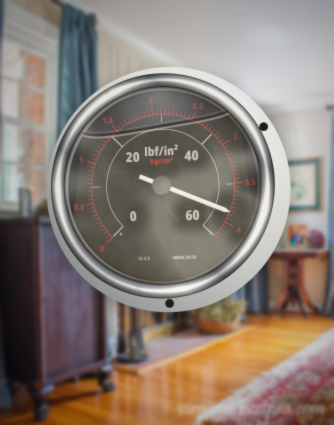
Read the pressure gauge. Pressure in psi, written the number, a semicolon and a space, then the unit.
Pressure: 55; psi
